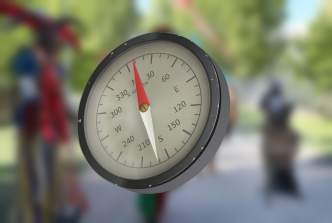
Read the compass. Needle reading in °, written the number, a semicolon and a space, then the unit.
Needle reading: 10; °
